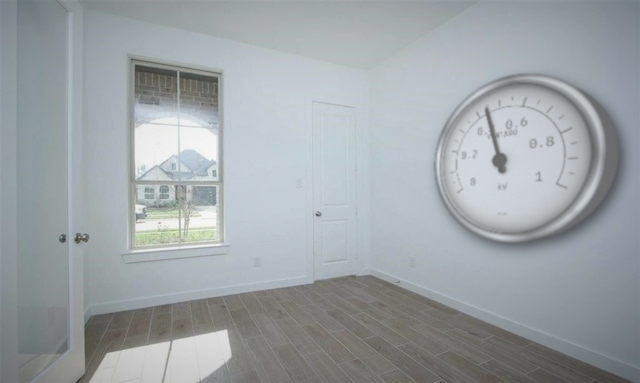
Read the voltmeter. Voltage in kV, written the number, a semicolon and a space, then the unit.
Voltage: 0.45; kV
